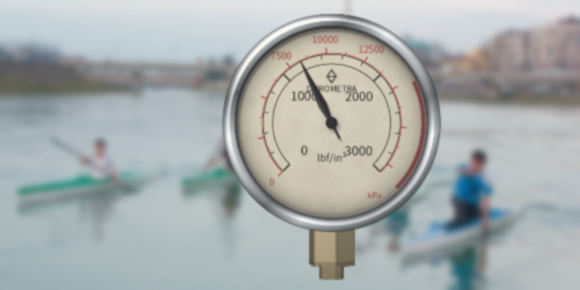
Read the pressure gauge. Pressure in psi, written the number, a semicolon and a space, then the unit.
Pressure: 1200; psi
